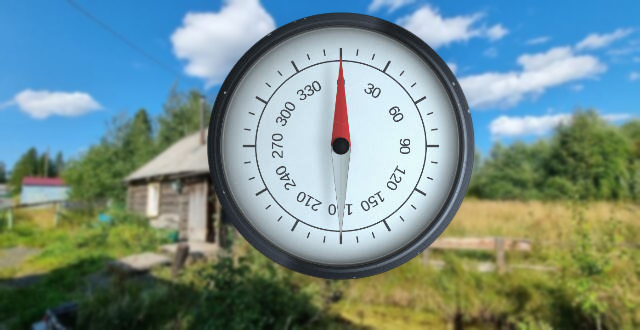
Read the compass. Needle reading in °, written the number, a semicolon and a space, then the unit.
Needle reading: 0; °
